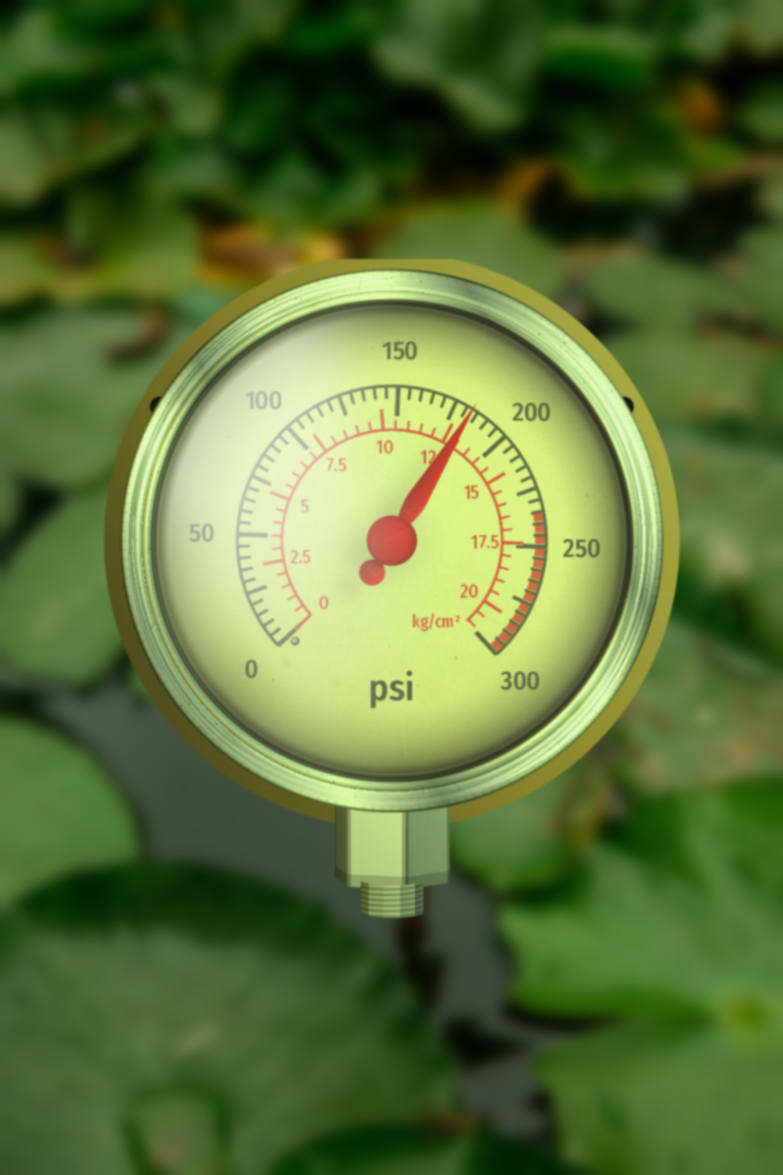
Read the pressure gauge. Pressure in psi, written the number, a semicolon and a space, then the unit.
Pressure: 182.5; psi
